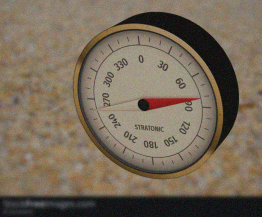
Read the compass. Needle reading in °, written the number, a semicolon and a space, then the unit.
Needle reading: 80; °
